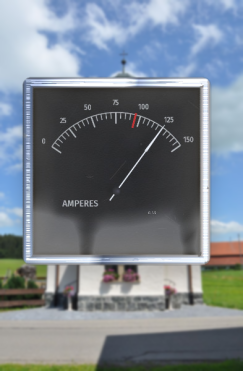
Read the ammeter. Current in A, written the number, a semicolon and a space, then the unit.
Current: 125; A
